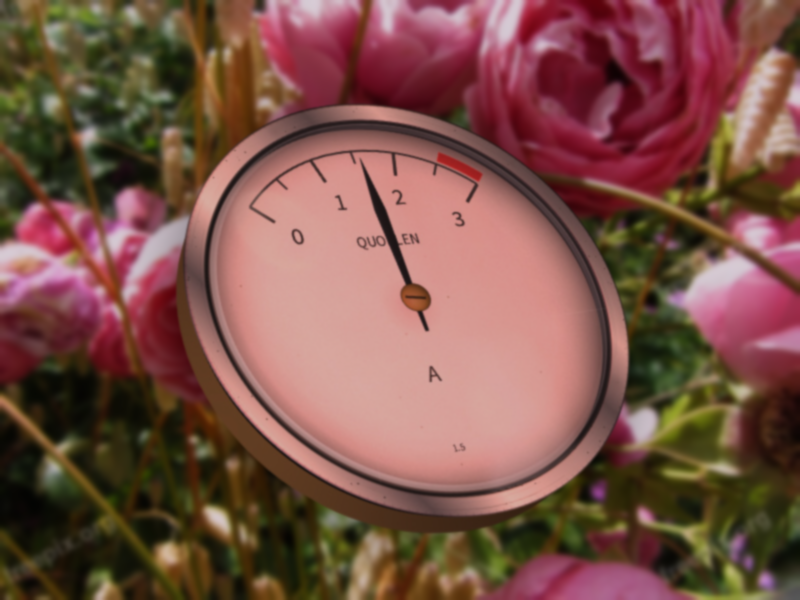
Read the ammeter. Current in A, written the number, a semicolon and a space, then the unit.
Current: 1.5; A
